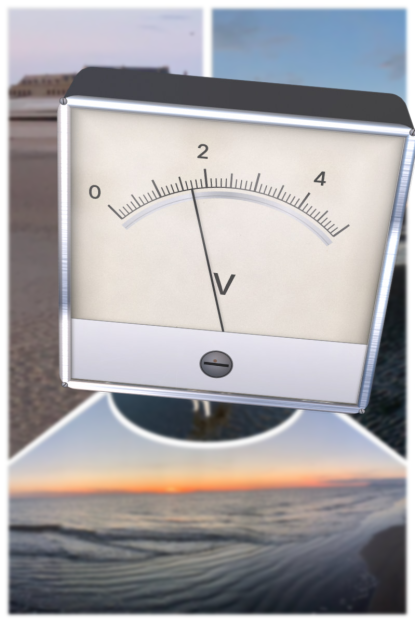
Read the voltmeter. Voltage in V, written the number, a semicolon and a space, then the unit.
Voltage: 1.7; V
